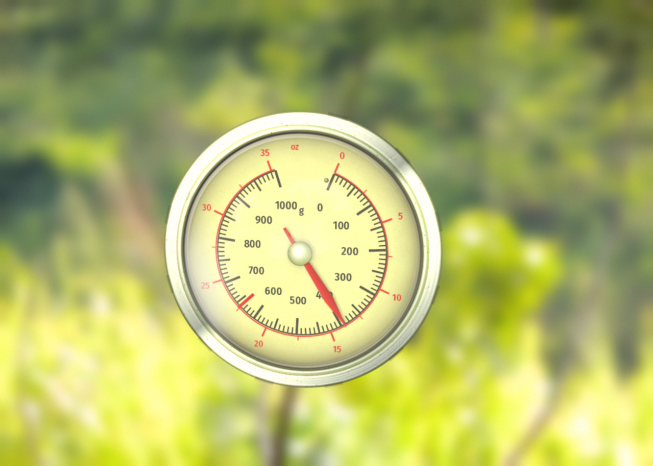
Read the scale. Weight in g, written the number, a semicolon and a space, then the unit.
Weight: 390; g
